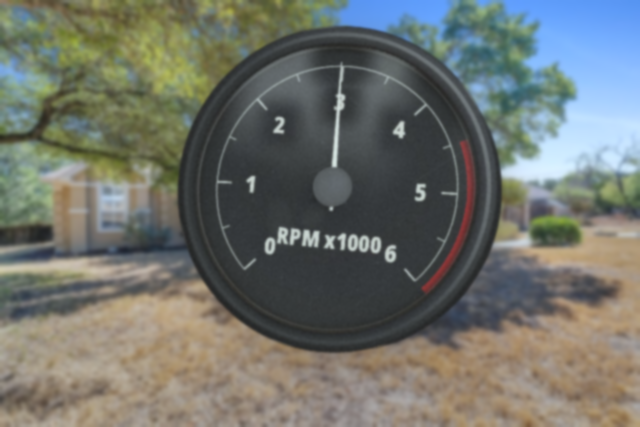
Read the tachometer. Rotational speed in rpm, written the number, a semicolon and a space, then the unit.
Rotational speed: 3000; rpm
